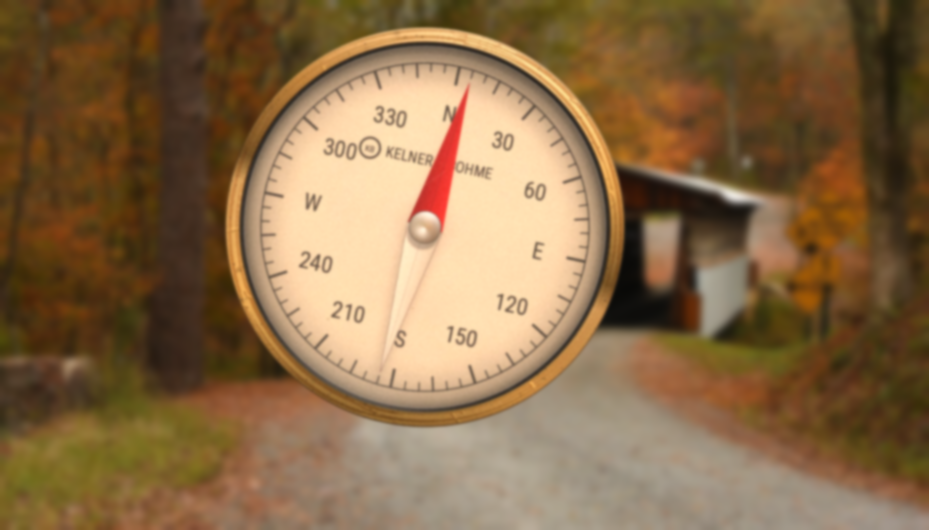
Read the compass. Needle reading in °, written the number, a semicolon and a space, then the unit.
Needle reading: 5; °
